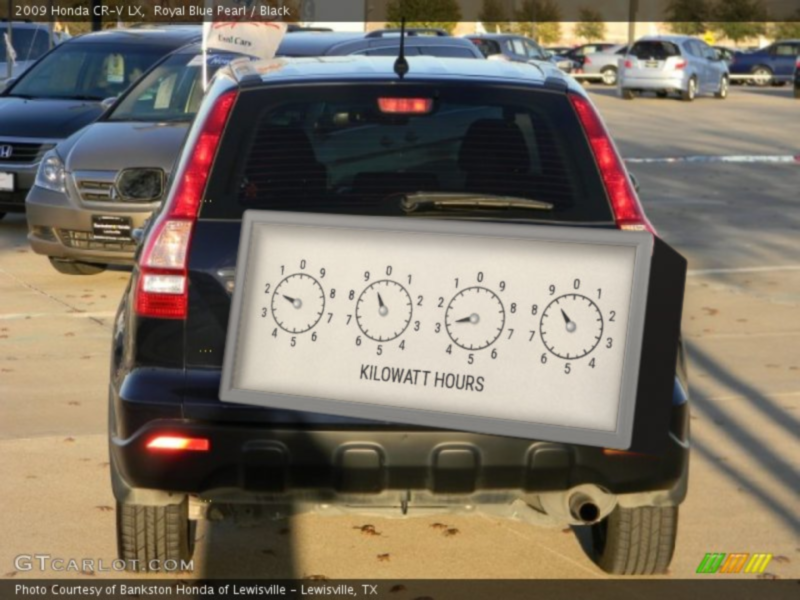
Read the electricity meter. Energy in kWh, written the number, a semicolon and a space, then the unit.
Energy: 1929; kWh
